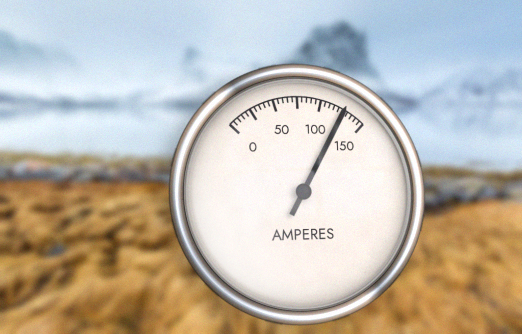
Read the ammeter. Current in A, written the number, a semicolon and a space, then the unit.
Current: 125; A
